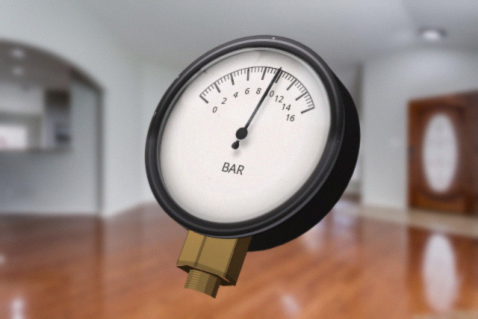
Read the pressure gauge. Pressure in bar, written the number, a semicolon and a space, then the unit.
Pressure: 10; bar
